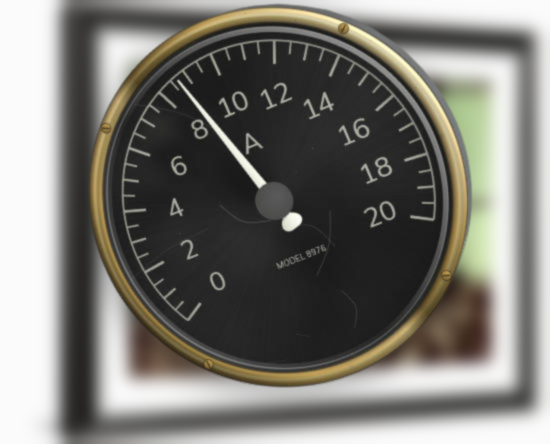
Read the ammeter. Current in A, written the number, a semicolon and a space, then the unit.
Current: 8.75; A
